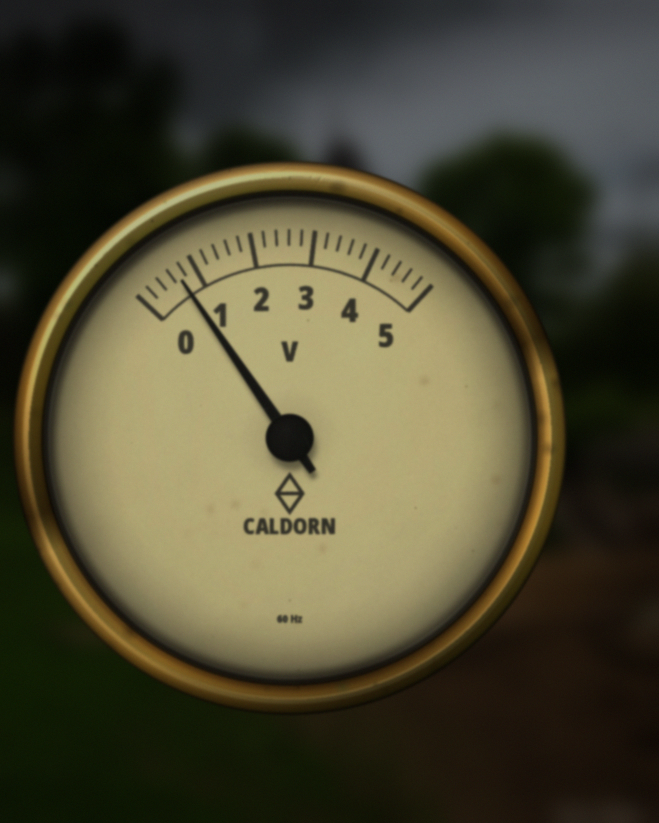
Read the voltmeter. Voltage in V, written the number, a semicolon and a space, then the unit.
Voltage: 0.7; V
